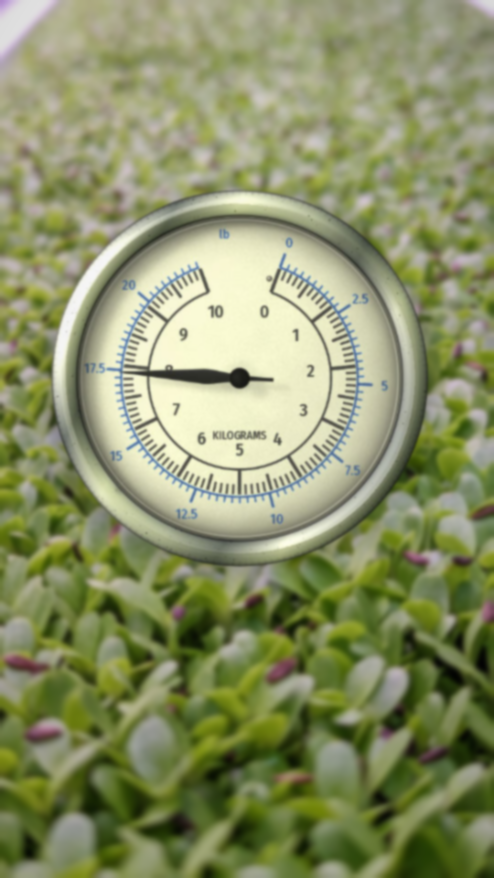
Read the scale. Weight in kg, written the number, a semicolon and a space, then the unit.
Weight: 7.9; kg
